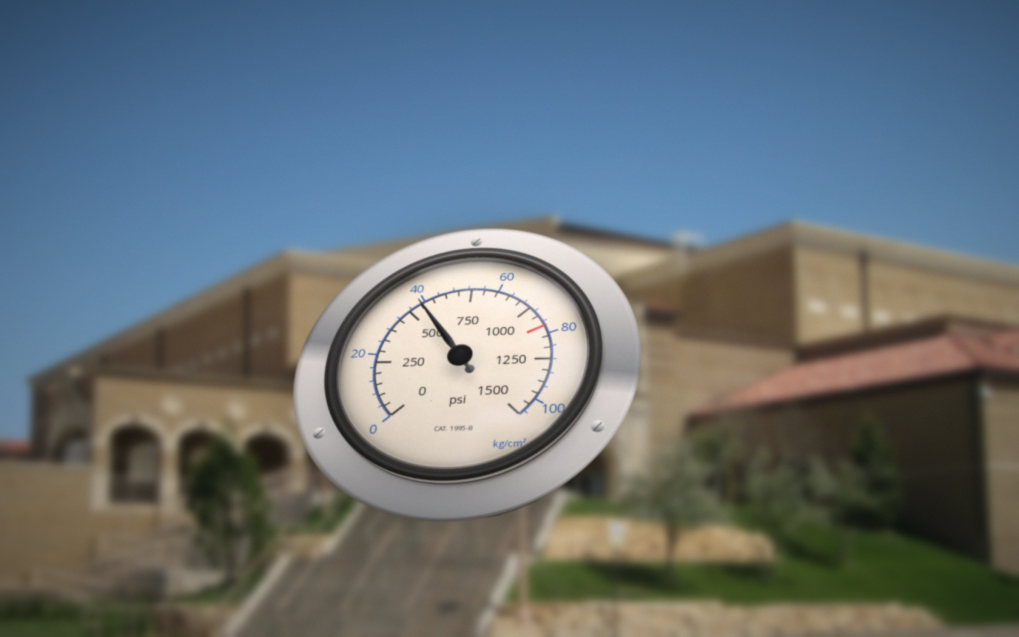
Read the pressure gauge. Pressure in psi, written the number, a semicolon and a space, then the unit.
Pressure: 550; psi
